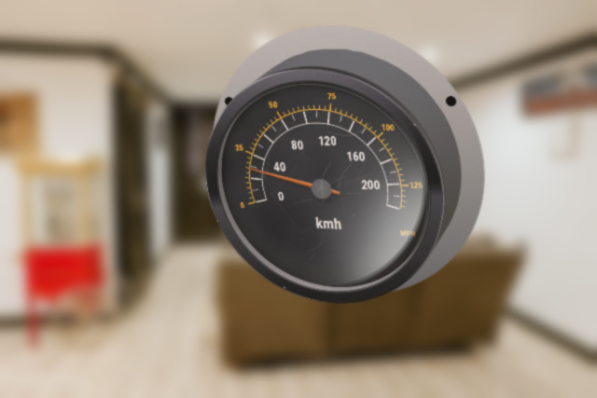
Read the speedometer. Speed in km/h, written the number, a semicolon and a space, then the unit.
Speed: 30; km/h
